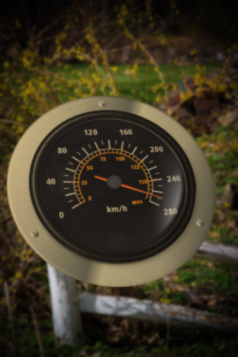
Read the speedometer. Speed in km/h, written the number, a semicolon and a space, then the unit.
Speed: 270; km/h
